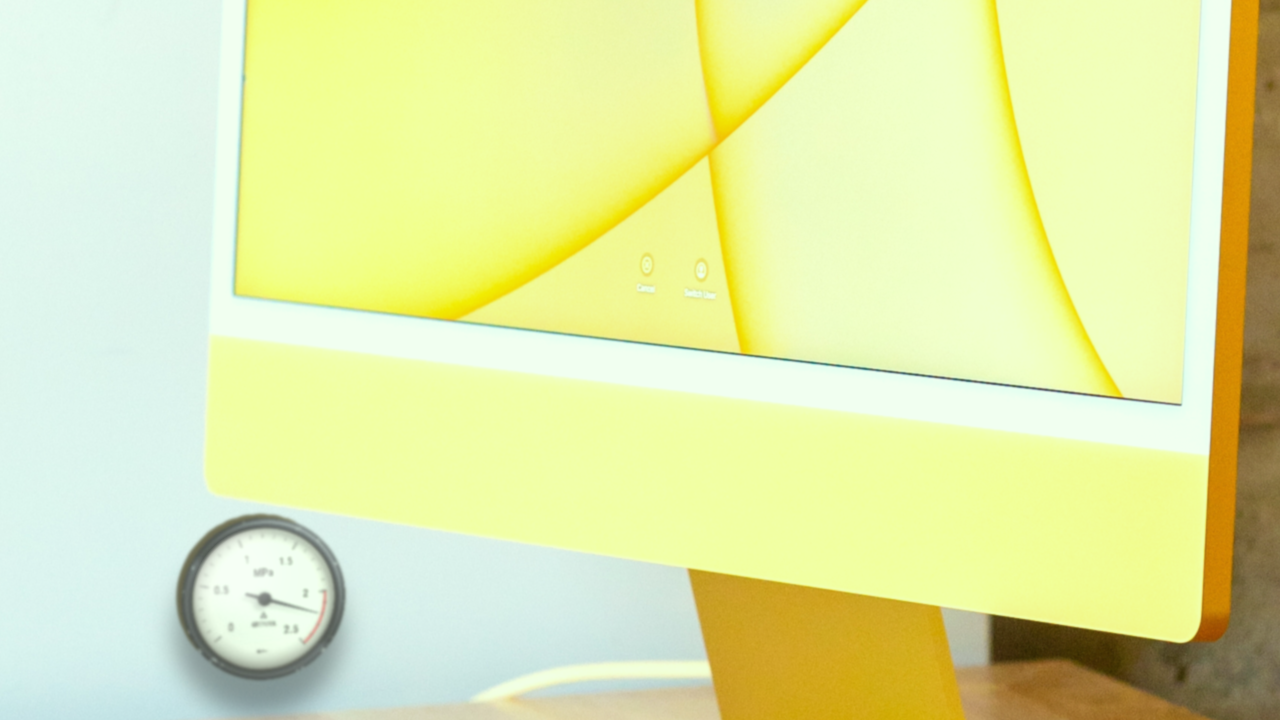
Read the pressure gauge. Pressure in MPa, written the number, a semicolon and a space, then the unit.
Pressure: 2.2; MPa
